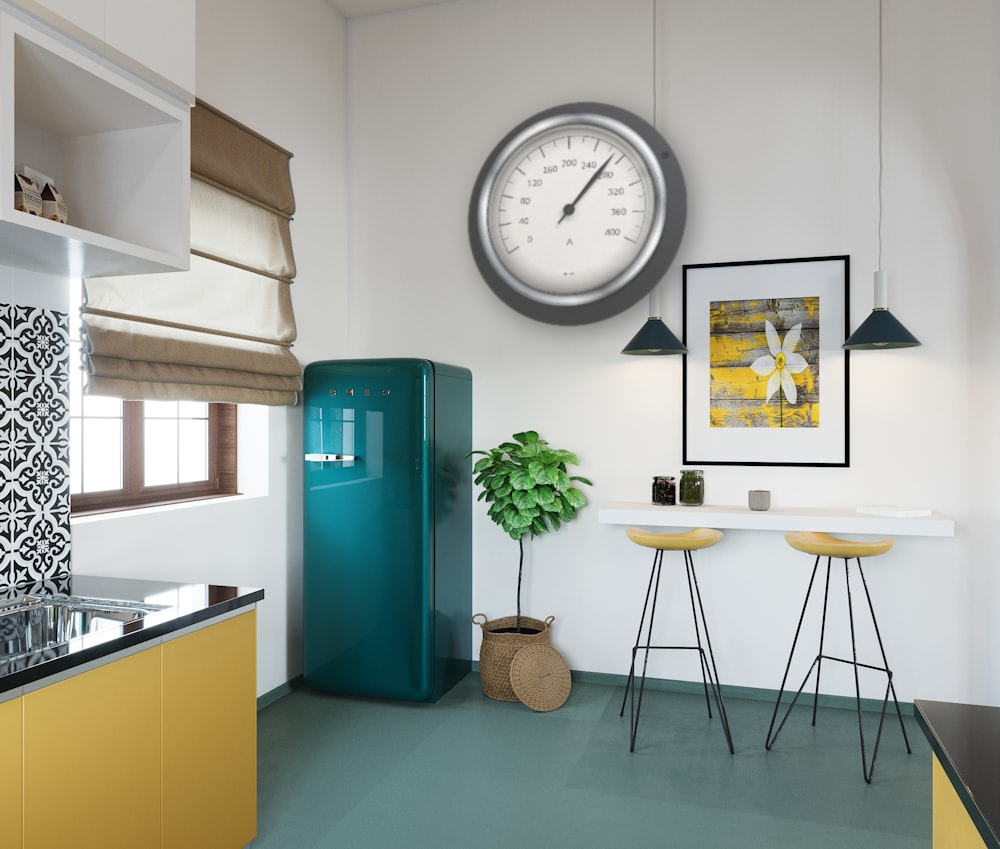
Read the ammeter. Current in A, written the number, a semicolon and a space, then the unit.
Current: 270; A
